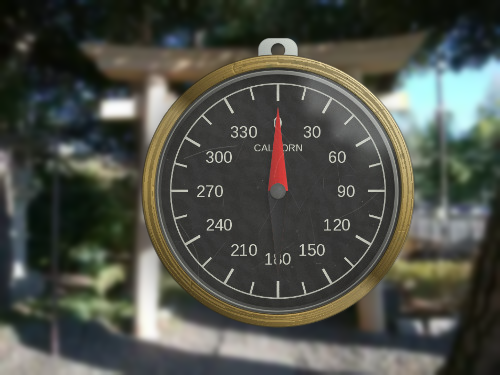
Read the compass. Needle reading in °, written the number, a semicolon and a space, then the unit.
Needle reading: 0; °
